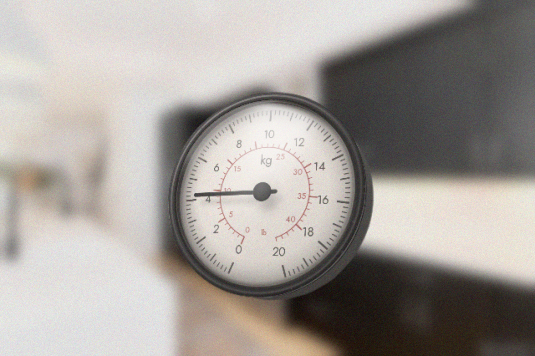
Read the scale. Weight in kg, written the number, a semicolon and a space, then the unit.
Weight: 4.2; kg
